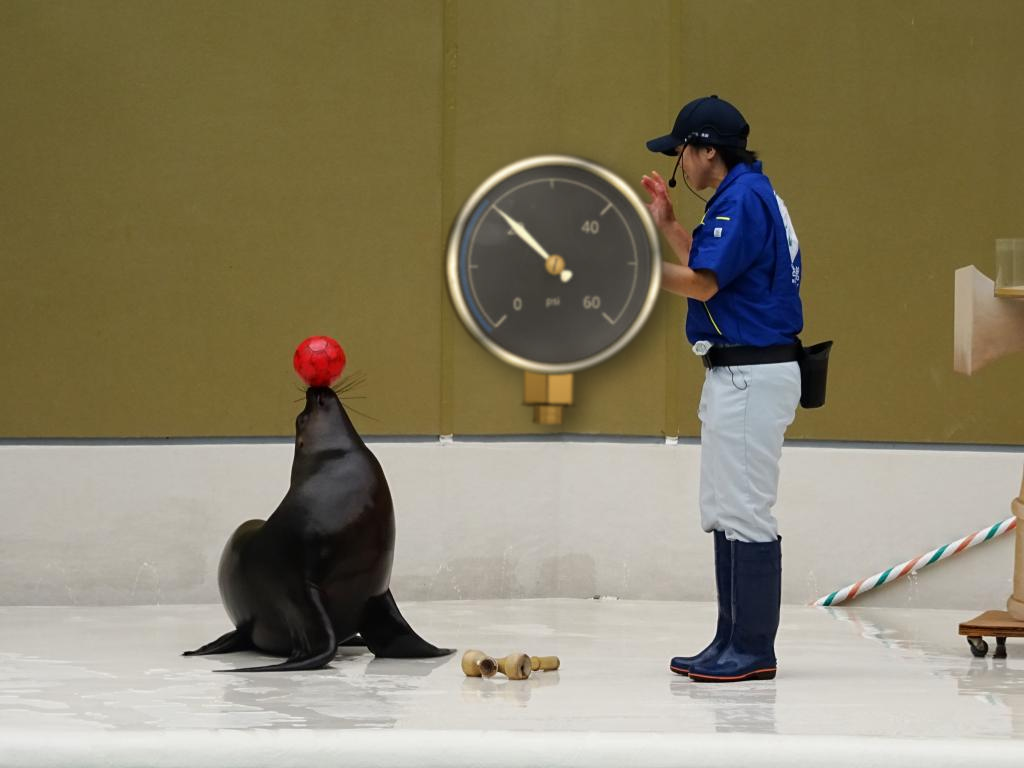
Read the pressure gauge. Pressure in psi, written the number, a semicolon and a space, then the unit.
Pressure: 20; psi
